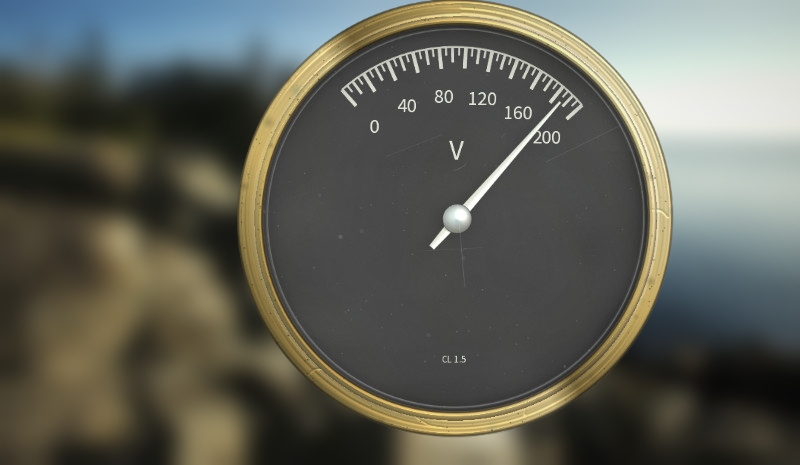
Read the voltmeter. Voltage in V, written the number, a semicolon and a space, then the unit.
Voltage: 185; V
